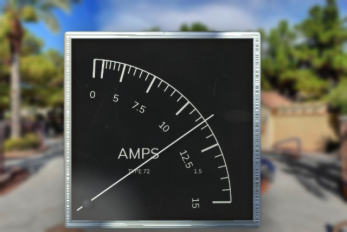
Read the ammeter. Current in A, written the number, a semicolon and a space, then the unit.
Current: 11.25; A
